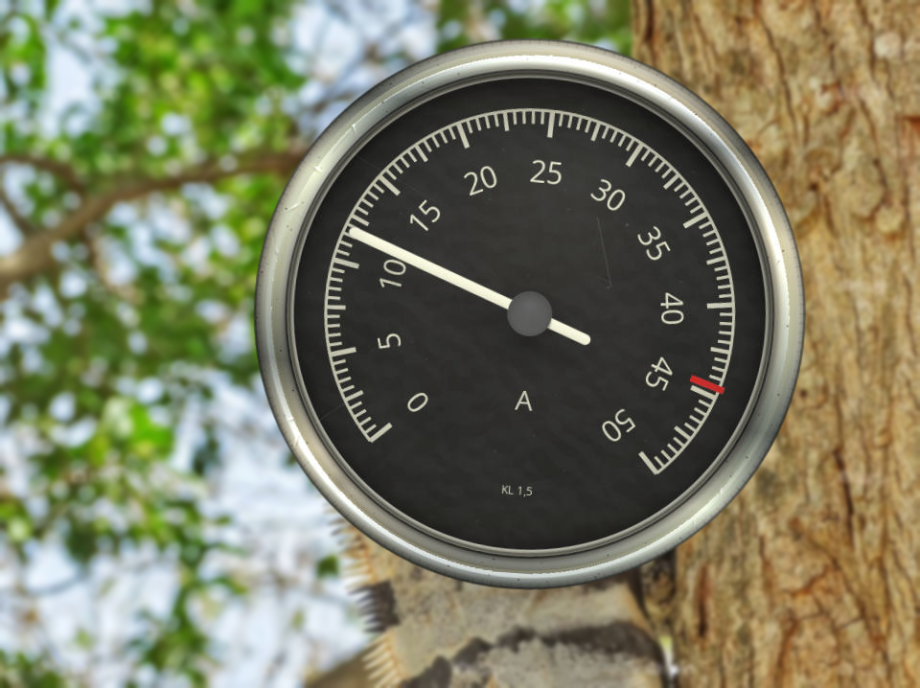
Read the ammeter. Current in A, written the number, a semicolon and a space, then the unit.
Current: 11.75; A
